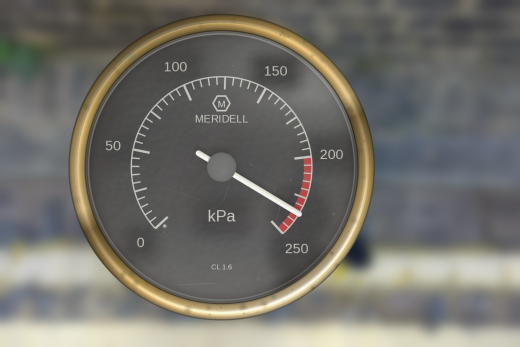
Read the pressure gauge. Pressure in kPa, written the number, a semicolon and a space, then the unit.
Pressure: 235; kPa
